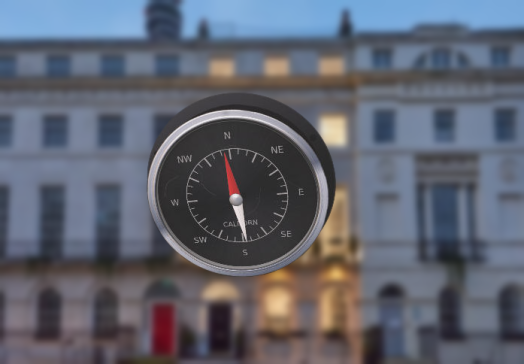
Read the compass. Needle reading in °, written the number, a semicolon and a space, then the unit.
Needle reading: 355; °
